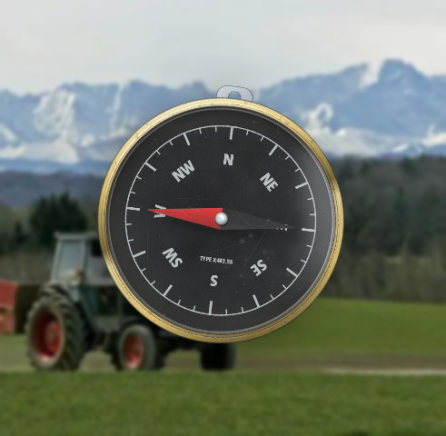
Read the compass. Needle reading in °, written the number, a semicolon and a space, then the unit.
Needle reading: 270; °
